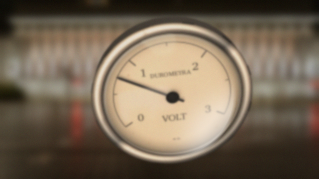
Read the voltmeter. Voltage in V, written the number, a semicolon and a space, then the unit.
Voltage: 0.75; V
